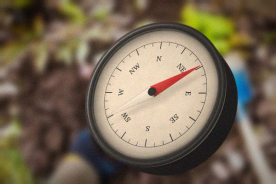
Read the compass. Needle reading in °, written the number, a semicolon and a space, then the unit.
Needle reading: 60; °
